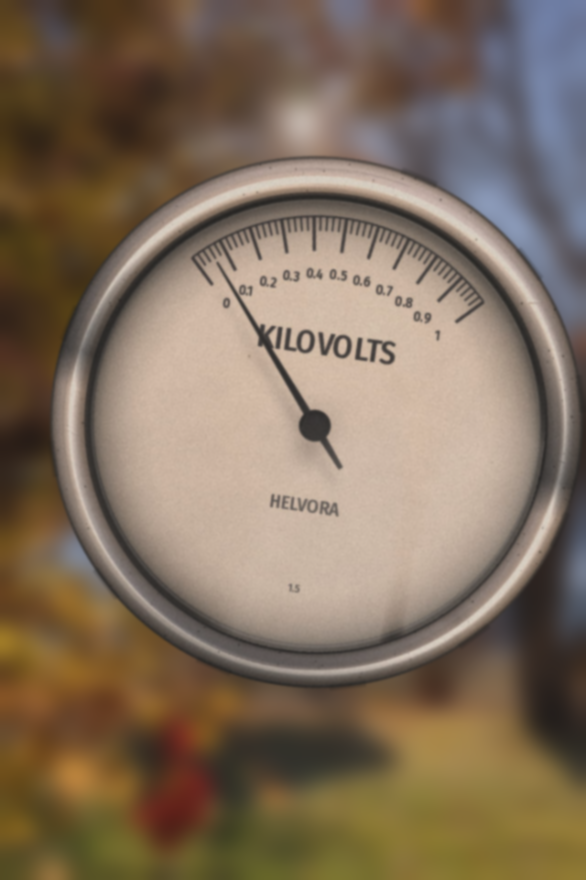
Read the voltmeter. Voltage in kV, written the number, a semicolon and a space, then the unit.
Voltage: 0.06; kV
